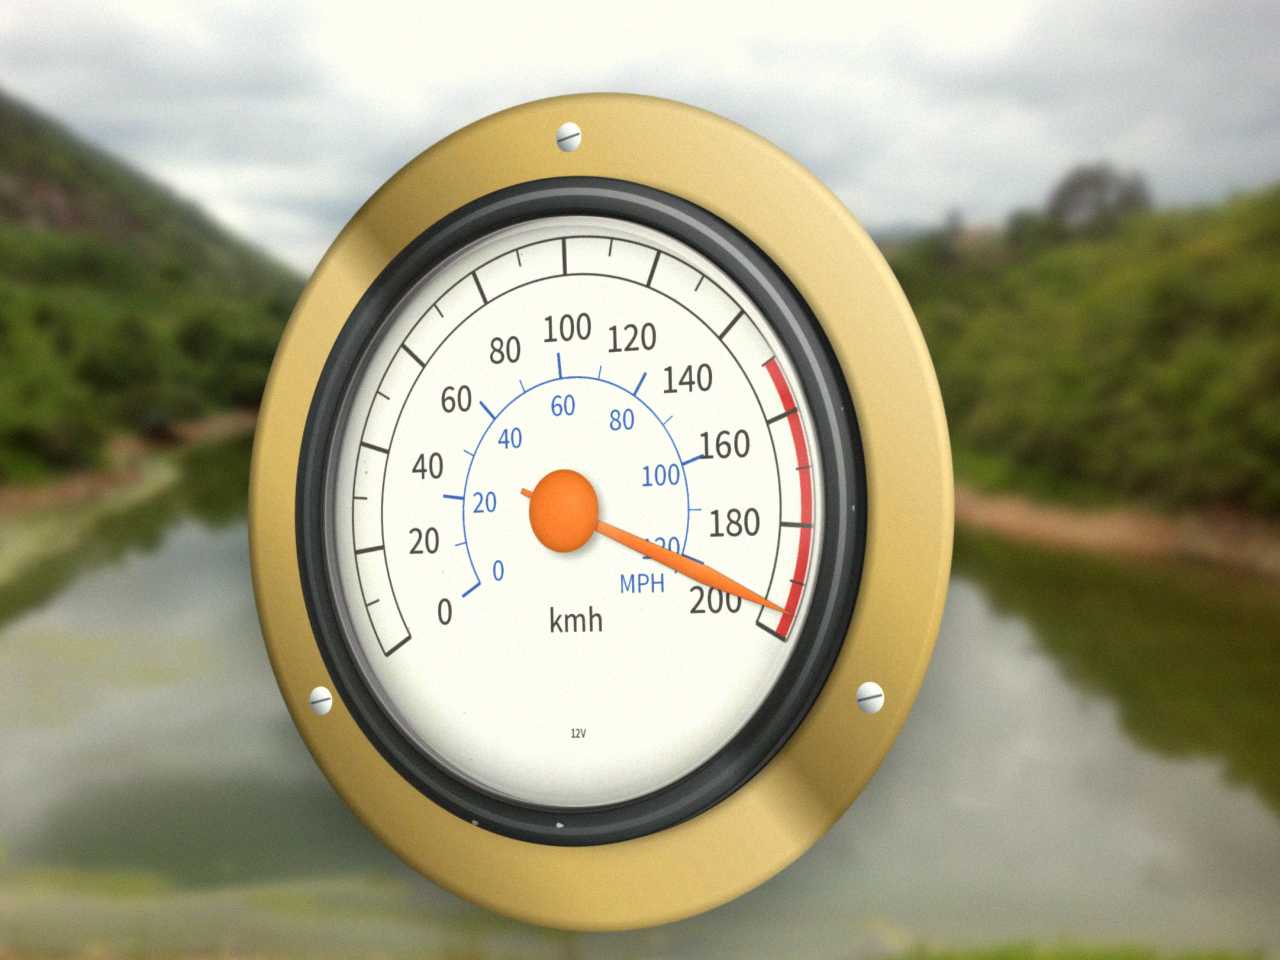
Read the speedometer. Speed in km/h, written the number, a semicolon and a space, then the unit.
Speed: 195; km/h
